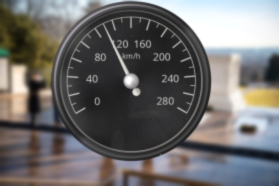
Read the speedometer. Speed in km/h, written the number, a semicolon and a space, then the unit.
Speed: 110; km/h
